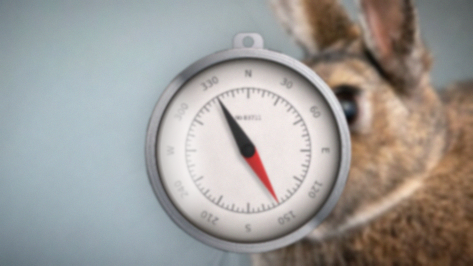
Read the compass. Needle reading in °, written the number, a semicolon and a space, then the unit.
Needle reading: 150; °
